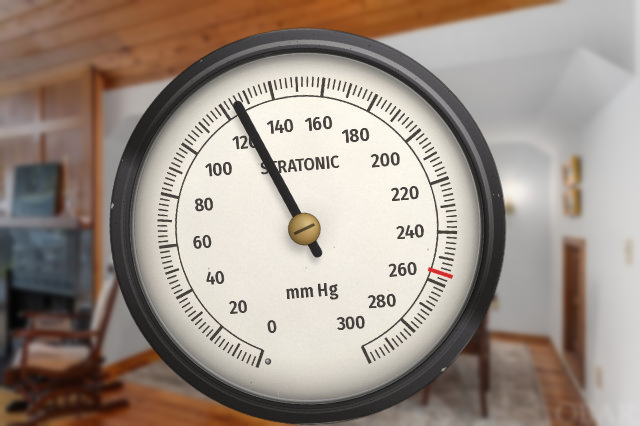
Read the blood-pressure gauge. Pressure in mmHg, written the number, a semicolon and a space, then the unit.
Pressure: 126; mmHg
